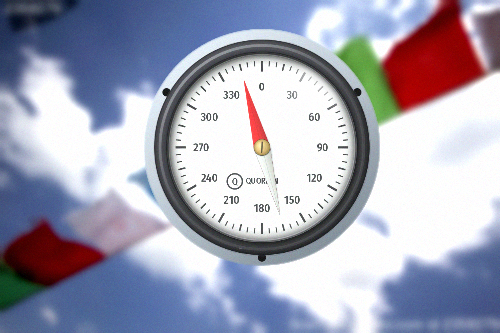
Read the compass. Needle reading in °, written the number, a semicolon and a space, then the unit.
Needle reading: 345; °
